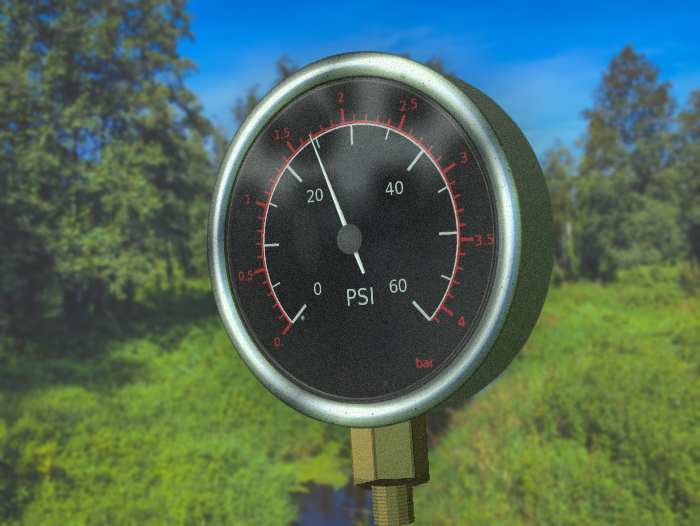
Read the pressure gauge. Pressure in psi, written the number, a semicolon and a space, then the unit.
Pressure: 25; psi
